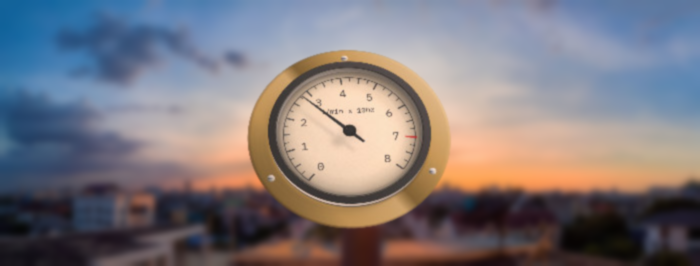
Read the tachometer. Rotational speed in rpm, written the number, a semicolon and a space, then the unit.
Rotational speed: 2750; rpm
